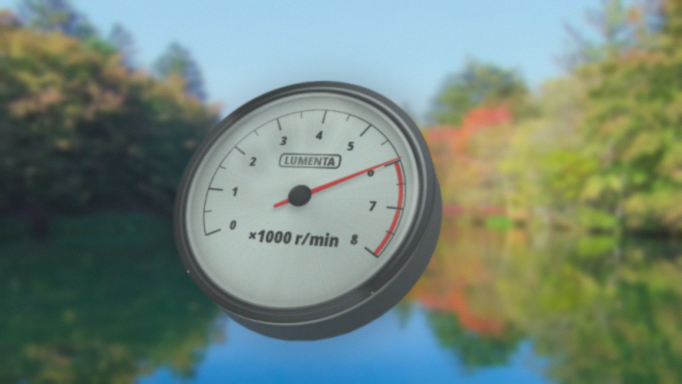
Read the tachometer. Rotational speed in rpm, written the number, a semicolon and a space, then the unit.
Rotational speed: 6000; rpm
